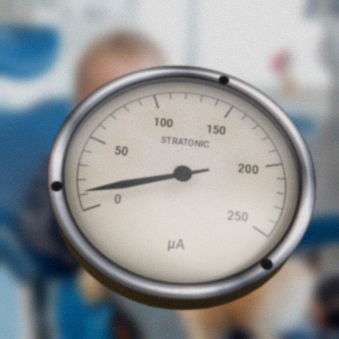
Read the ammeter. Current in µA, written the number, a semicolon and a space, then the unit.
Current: 10; µA
